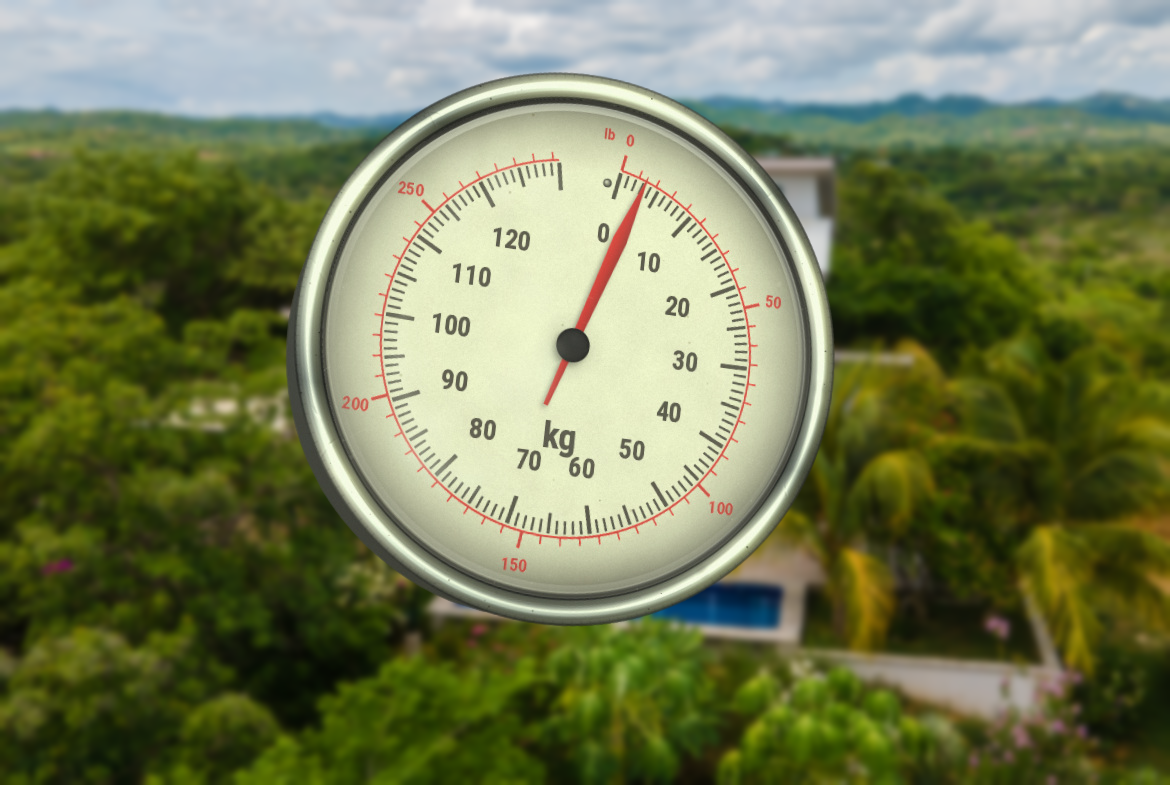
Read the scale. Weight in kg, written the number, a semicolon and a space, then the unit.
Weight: 3; kg
